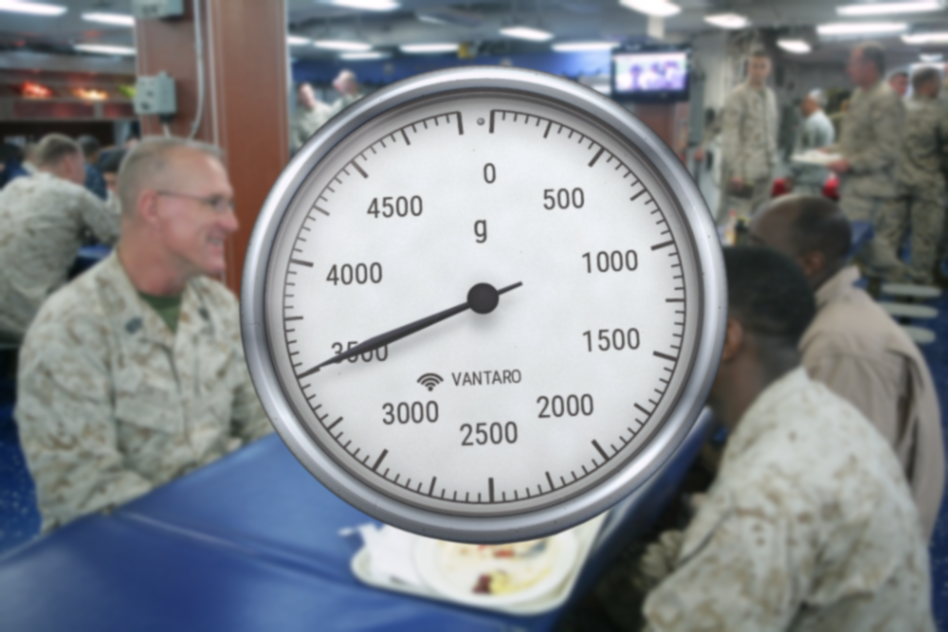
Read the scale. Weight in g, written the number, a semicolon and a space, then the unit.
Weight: 3500; g
